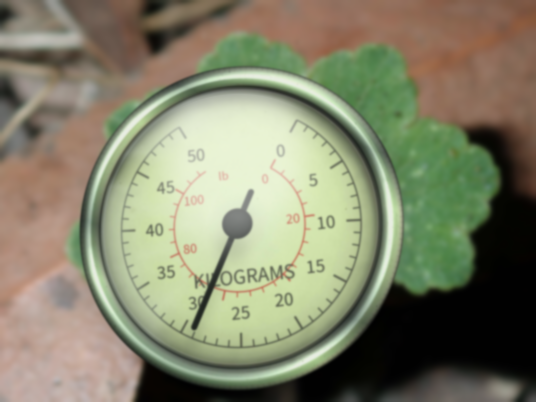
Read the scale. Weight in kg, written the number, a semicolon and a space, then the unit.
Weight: 29; kg
